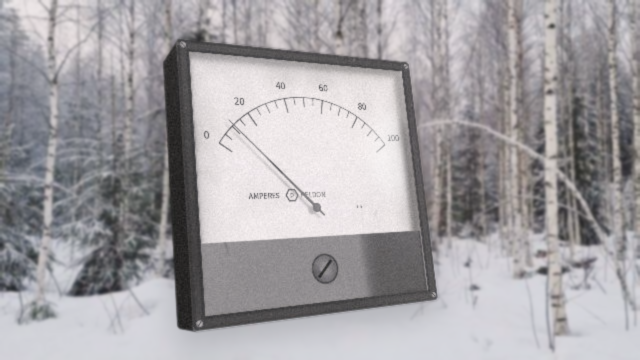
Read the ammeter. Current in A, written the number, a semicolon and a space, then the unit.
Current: 10; A
